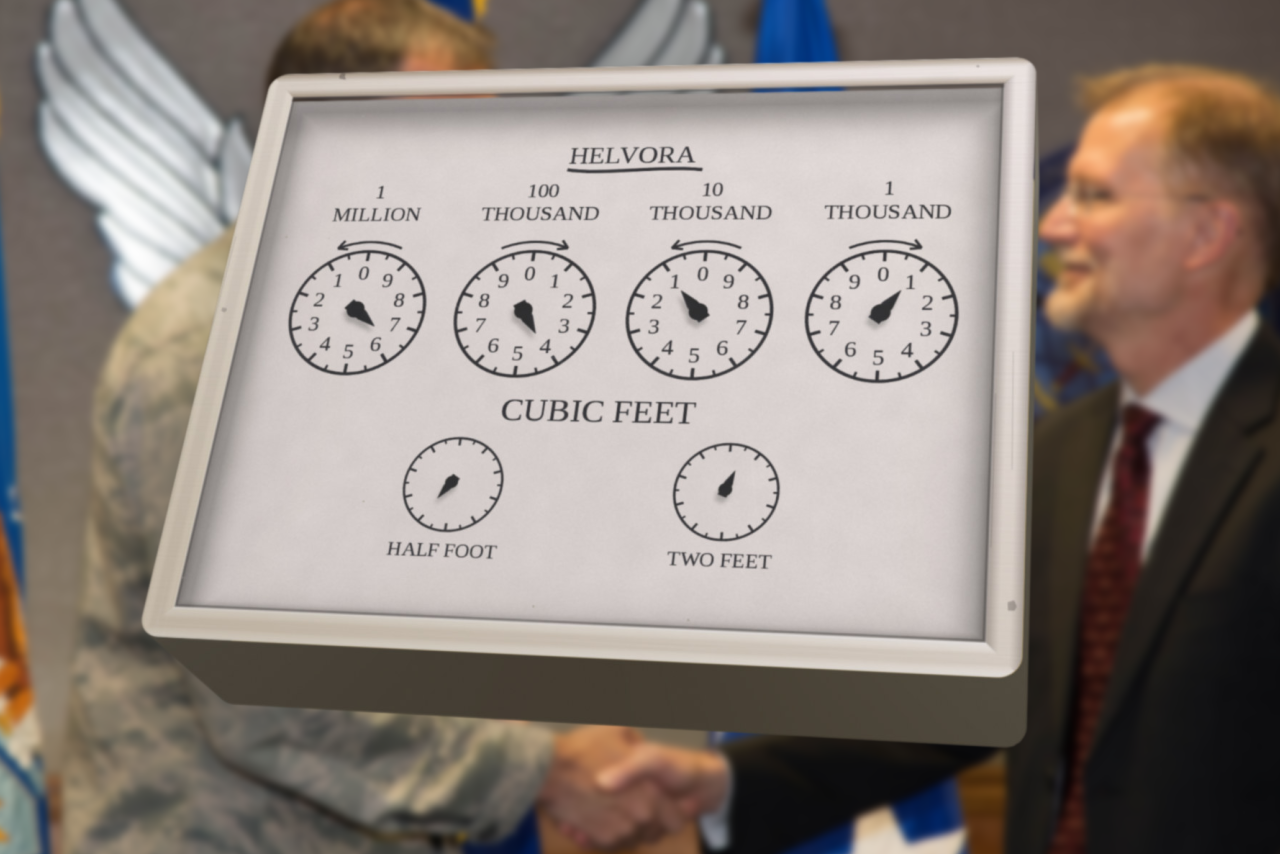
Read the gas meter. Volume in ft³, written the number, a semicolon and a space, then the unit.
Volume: 641100; ft³
